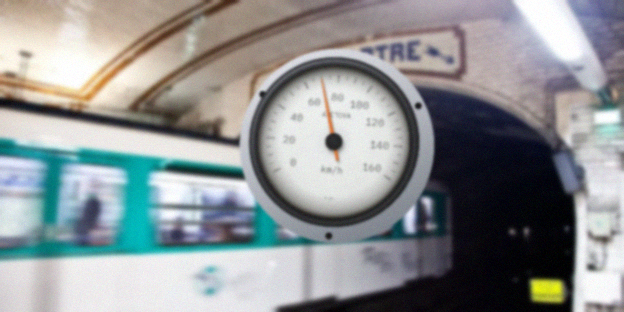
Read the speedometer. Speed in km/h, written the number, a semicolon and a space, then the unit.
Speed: 70; km/h
